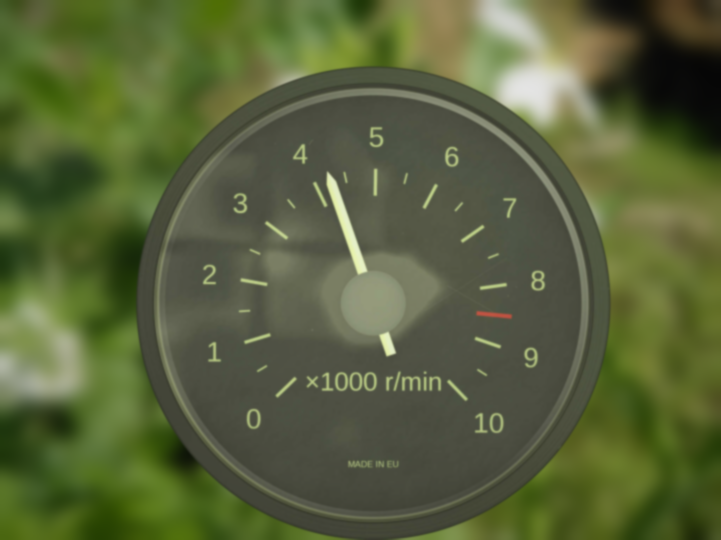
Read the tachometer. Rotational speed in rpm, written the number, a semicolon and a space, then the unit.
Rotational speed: 4250; rpm
